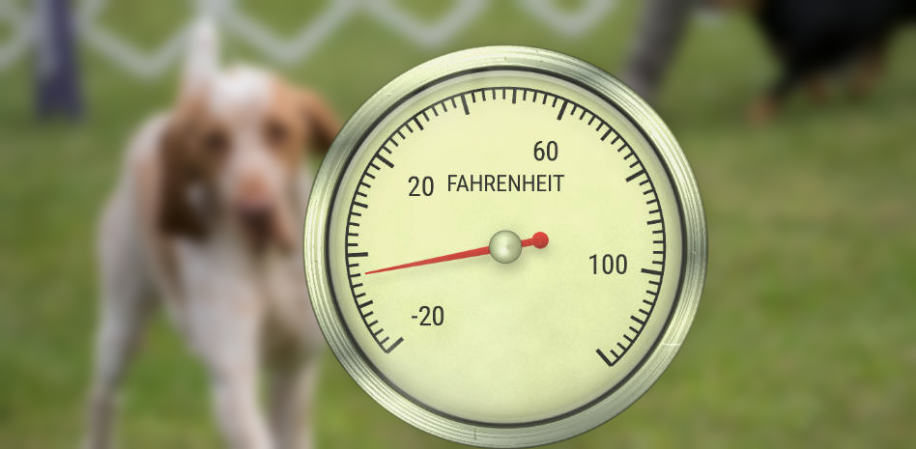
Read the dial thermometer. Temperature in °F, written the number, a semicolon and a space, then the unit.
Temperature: -4; °F
